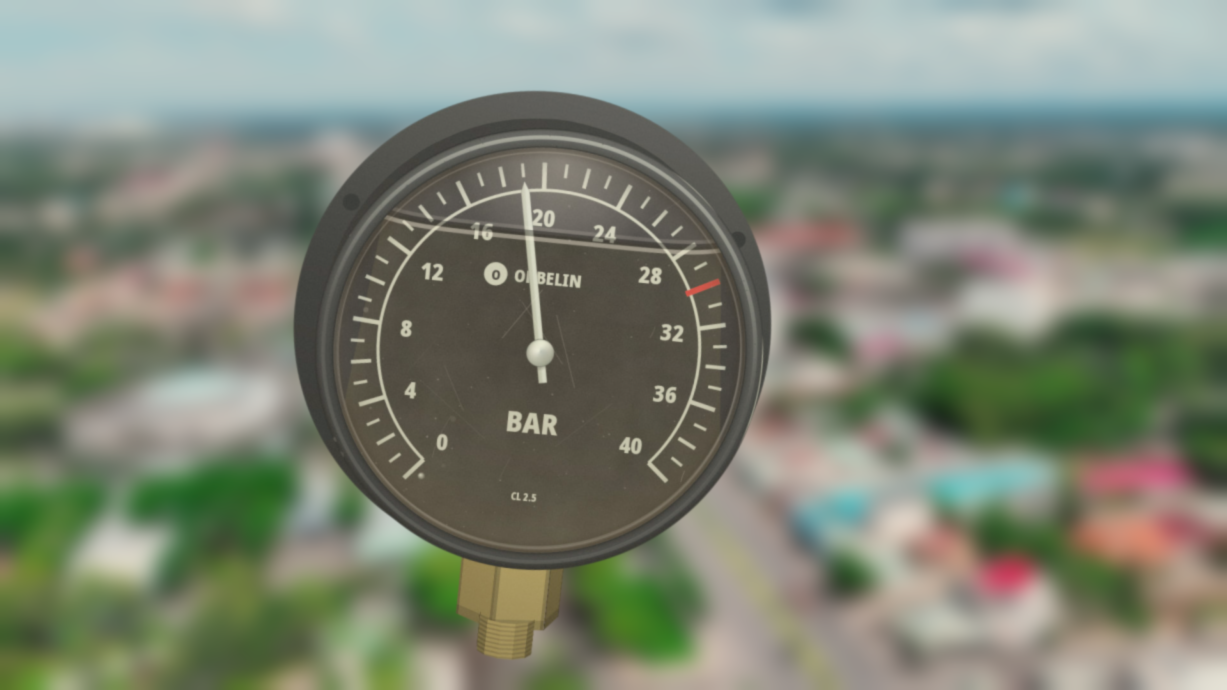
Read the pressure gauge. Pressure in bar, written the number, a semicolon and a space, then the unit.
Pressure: 19; bar
